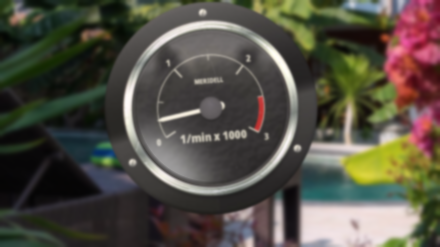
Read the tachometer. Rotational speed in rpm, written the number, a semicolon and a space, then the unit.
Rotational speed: 250; rpm
